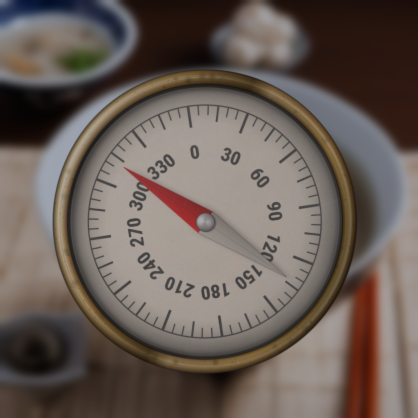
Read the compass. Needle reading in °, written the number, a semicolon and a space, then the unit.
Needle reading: 312.5; °
